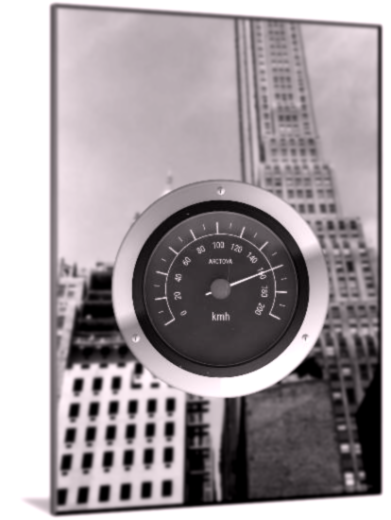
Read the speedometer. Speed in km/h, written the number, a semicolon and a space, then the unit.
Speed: 160; km/h
